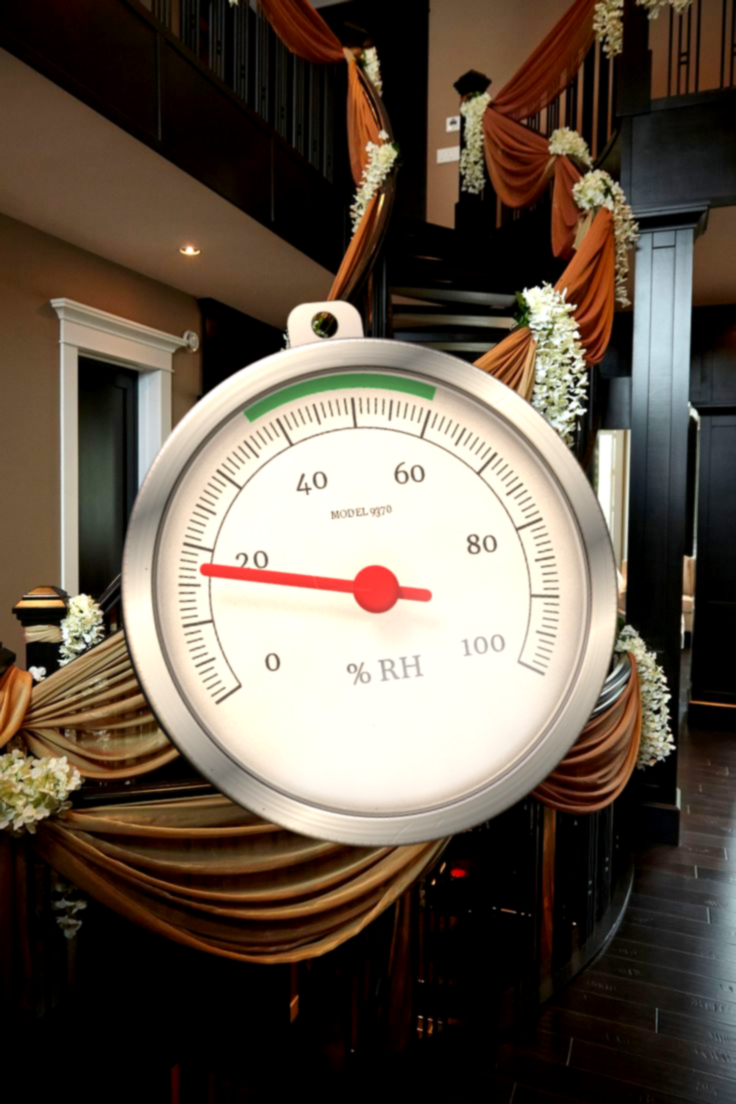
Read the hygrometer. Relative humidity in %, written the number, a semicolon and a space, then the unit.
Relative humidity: 17; %
